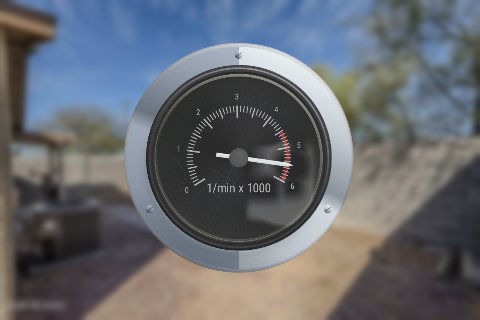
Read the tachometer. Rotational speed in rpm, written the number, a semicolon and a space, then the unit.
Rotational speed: 5500; rpm
